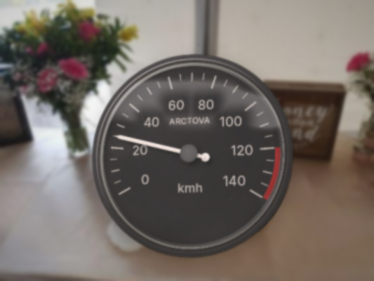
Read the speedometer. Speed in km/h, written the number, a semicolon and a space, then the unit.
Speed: 25; km/h
